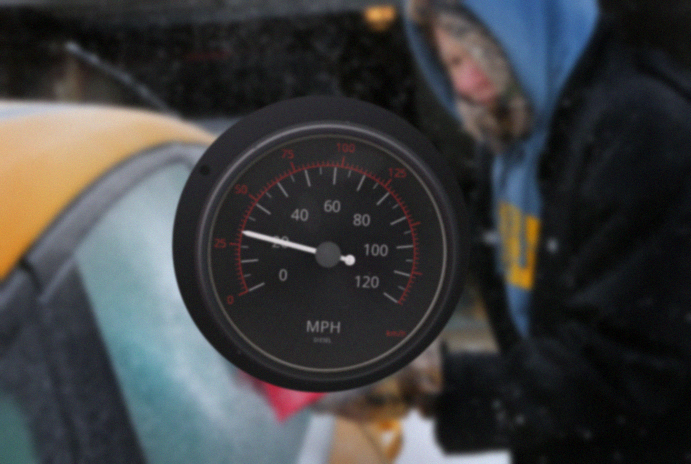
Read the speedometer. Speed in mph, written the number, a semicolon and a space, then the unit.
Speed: 20; mph
